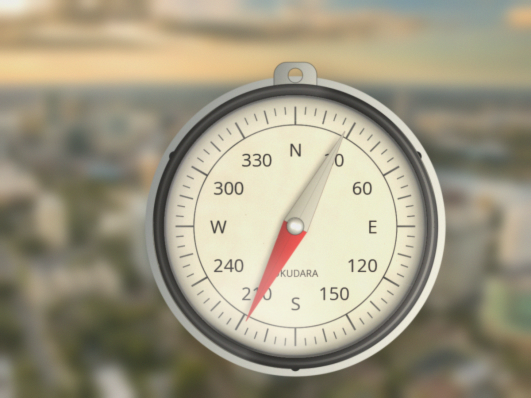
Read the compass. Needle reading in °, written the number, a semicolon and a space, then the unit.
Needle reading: 207.5; °
